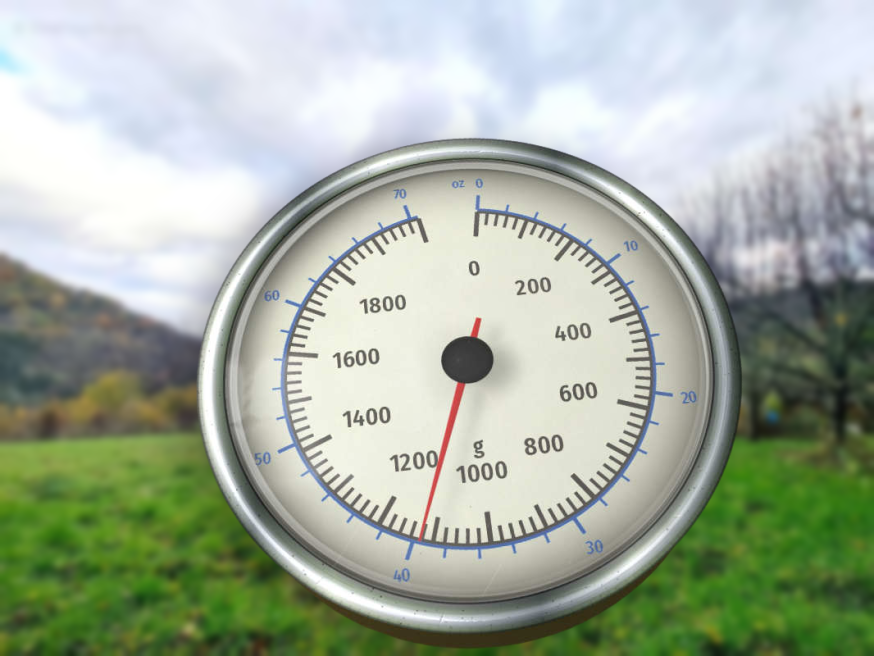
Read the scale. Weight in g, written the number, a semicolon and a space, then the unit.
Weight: 1120; g
